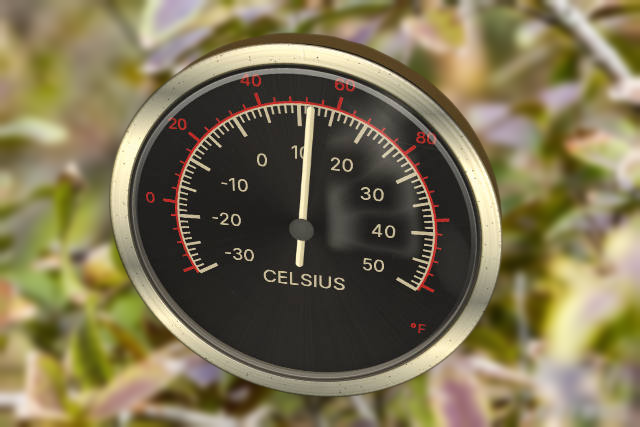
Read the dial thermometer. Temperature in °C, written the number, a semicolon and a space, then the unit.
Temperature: 12; °C
